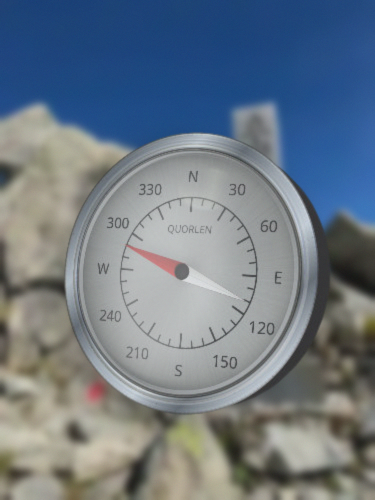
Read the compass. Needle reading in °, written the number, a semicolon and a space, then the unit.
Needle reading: 290; °
